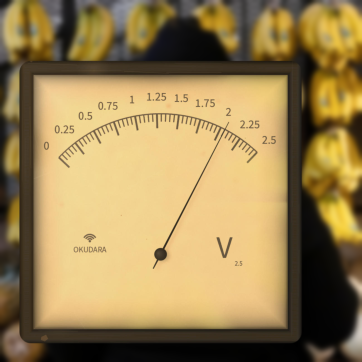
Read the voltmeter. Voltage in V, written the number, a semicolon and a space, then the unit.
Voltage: 2.05; V
